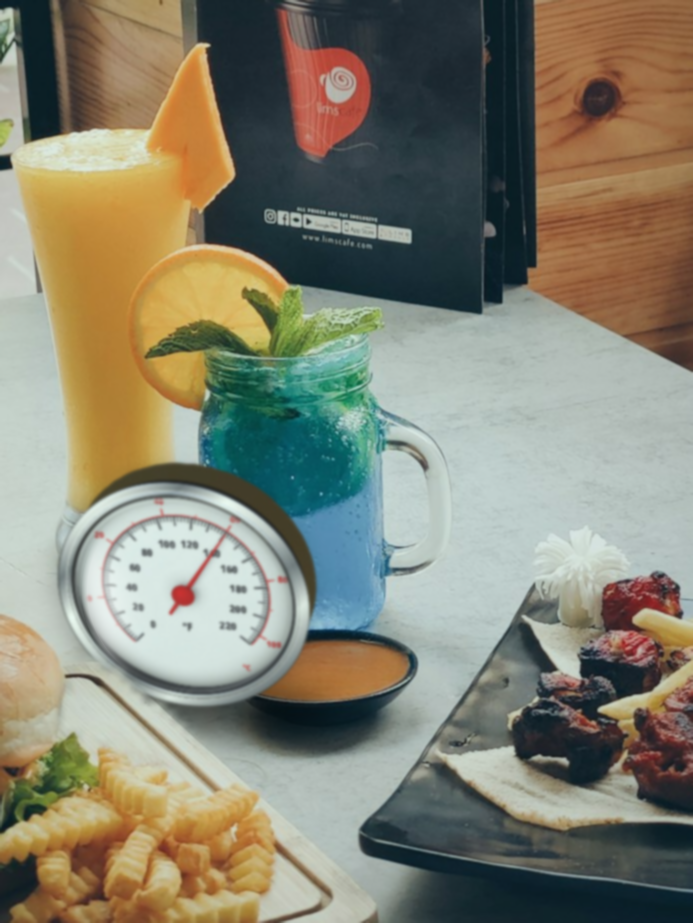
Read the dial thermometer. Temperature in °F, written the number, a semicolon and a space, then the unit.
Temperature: 140; °F
